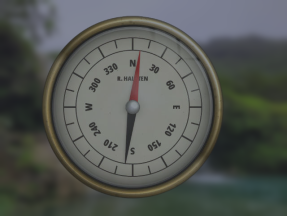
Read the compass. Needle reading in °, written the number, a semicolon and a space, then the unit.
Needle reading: 7.5; °
